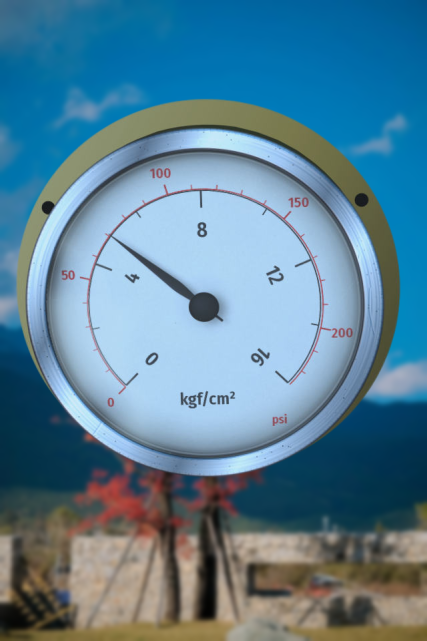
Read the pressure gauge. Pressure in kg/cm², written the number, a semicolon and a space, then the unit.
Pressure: 5; kg/cm²
